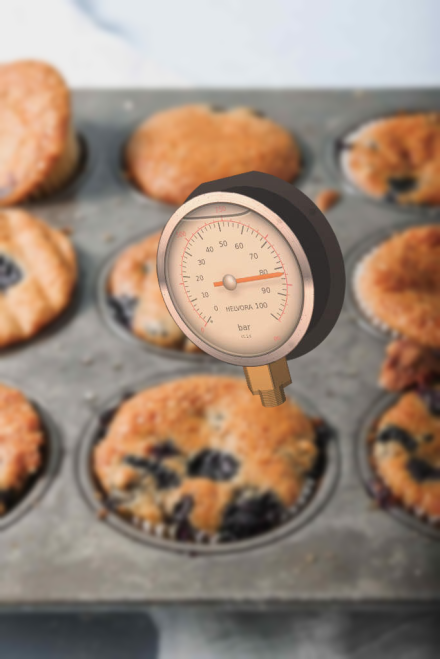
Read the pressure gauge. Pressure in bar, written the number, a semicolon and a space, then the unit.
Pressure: 82; bar
